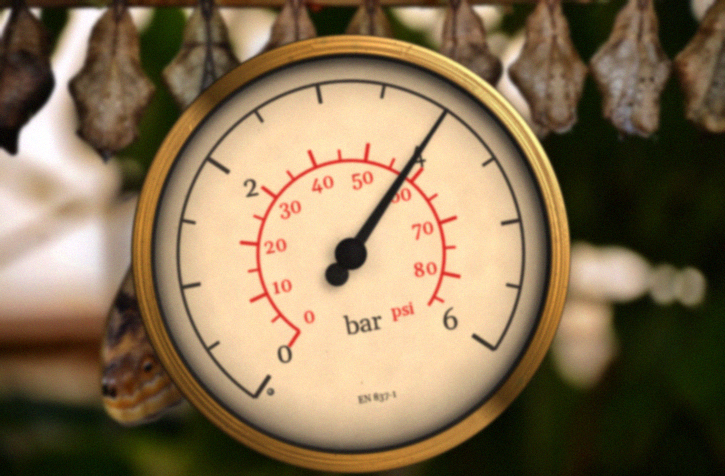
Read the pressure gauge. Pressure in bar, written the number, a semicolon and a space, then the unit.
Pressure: 4; bar
